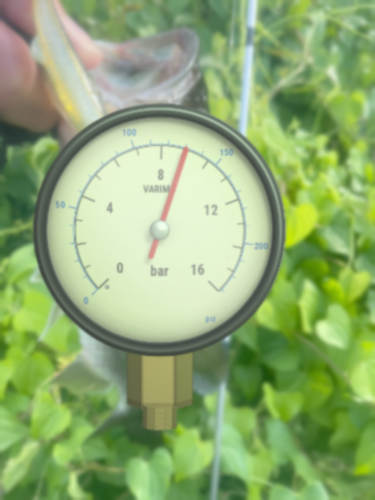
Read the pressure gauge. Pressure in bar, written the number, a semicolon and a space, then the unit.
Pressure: 9; bar
